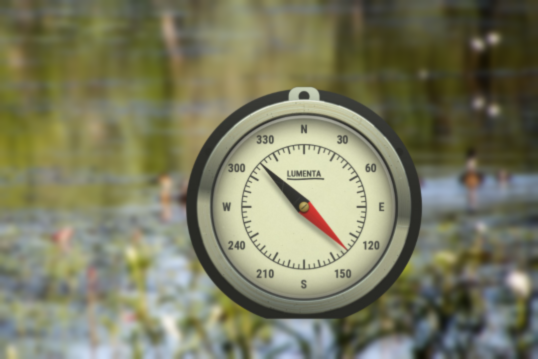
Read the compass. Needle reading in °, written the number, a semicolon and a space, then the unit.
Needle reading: 135; °
